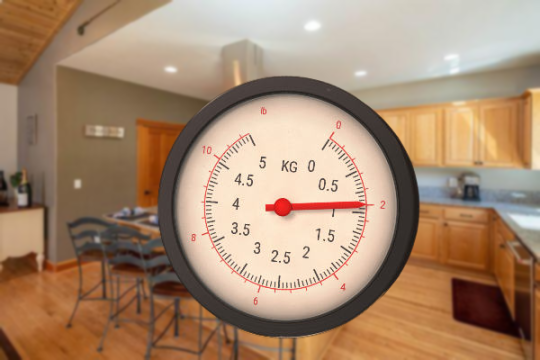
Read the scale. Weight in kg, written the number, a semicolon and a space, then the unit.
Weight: 0.9; kg
